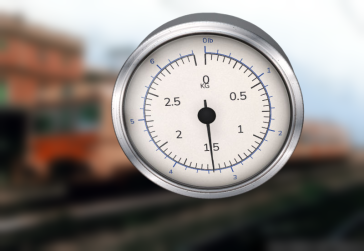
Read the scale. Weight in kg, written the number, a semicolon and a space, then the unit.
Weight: 1.5; kg
